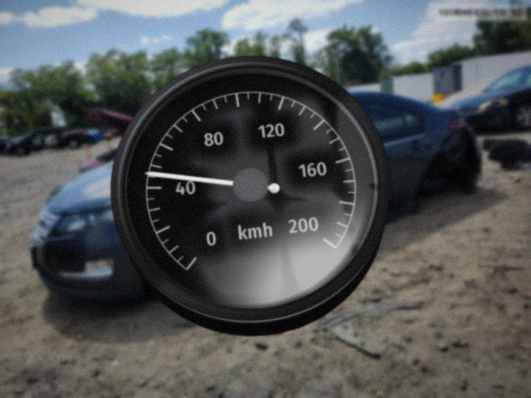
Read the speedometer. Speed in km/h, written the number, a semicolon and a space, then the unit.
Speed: 45; km/h
